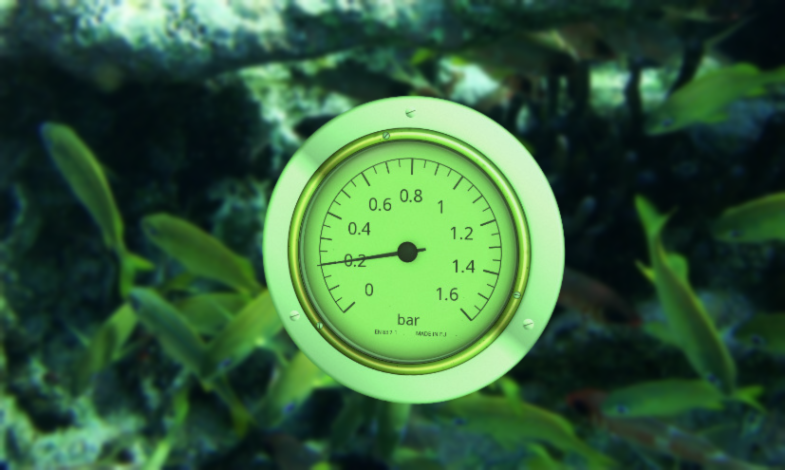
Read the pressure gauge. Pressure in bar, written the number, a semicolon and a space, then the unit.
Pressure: 0.2; bar
